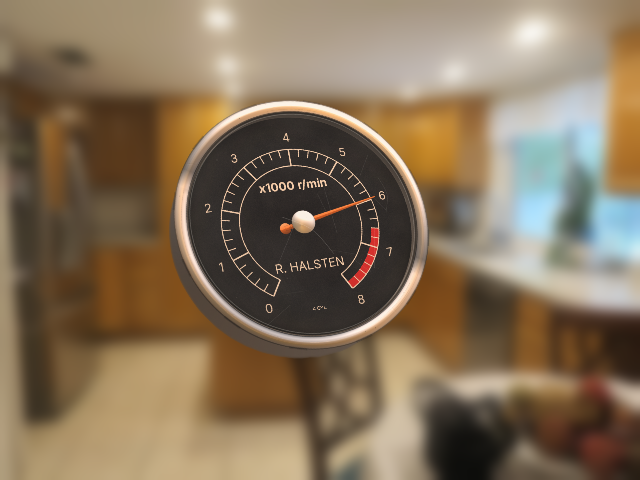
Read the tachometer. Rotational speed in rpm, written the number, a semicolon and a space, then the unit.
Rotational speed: 6000; rpm
